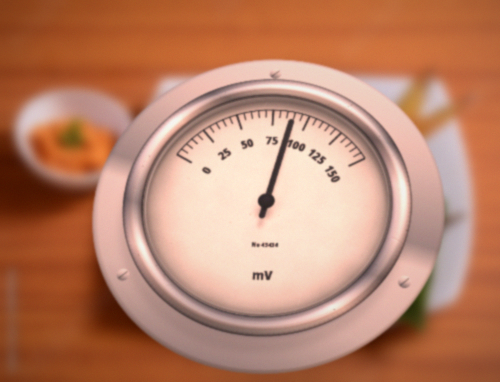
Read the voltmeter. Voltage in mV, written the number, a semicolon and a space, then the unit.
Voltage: 90; mV
